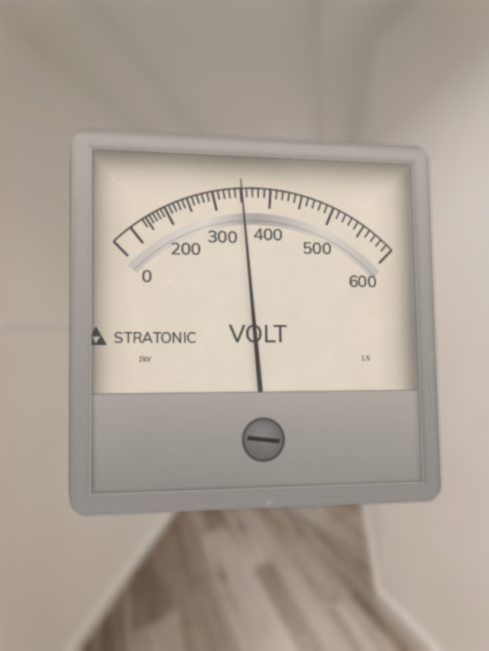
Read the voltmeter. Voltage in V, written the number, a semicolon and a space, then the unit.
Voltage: 350; V
